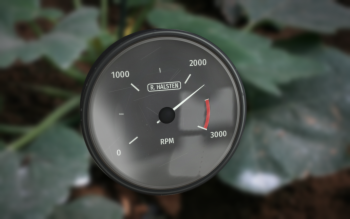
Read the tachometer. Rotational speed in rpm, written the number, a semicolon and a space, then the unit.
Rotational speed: 2250; rpm
